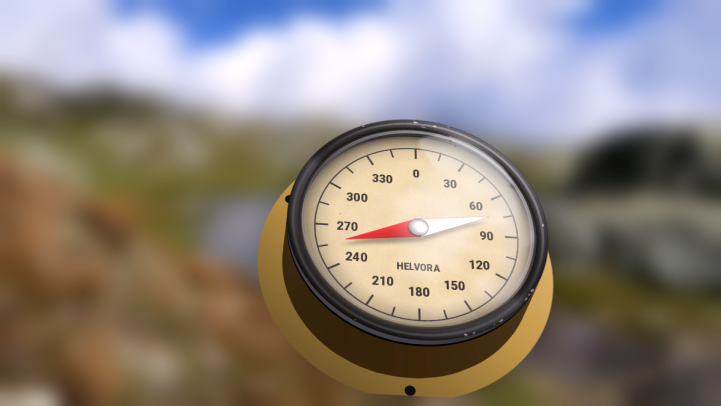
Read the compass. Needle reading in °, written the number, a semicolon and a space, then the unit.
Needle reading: 255; °
